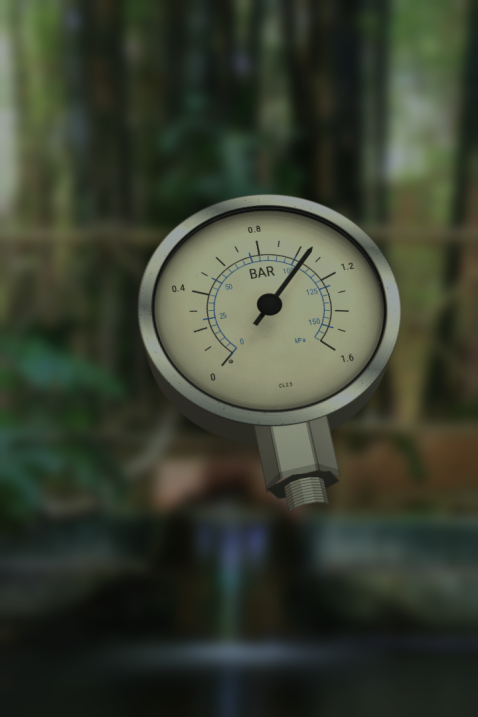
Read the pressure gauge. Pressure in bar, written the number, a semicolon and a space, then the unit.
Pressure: 1.05; bar
